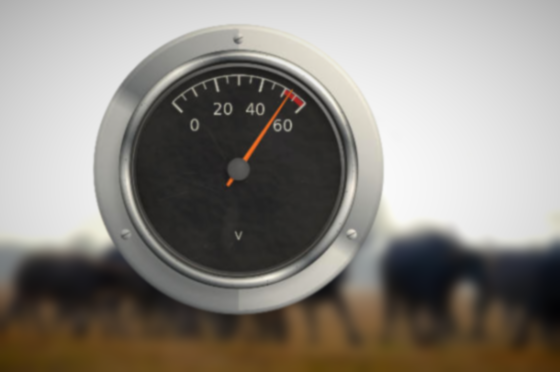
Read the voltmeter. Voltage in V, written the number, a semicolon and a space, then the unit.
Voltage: 52.5; V
